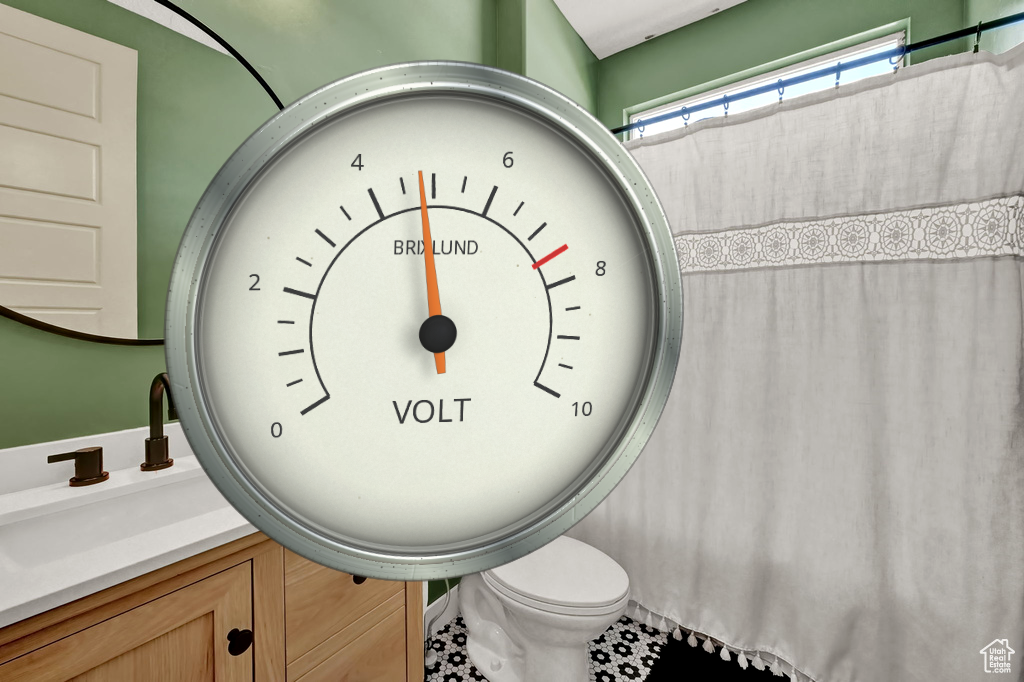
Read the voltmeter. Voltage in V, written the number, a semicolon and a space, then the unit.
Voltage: 4.75; V
